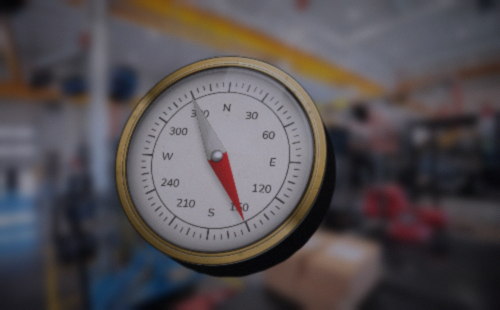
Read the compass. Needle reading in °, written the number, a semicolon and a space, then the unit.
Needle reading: 150; °
